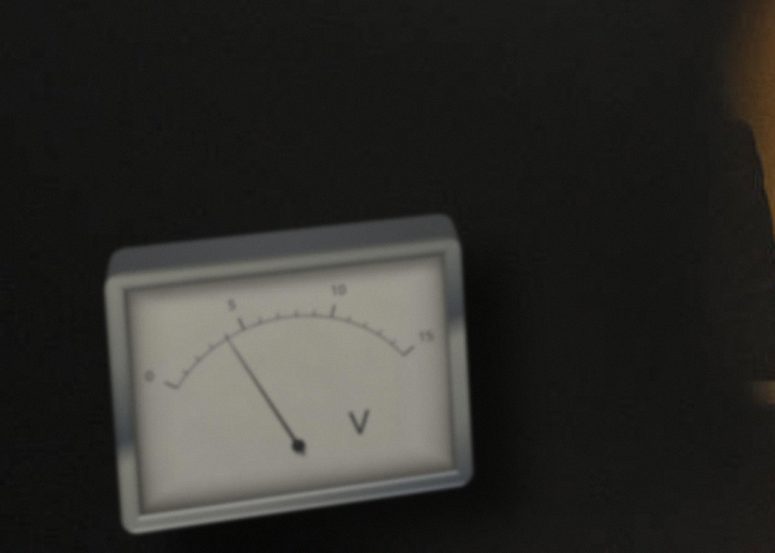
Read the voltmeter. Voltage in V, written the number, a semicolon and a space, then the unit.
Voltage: 4; V
